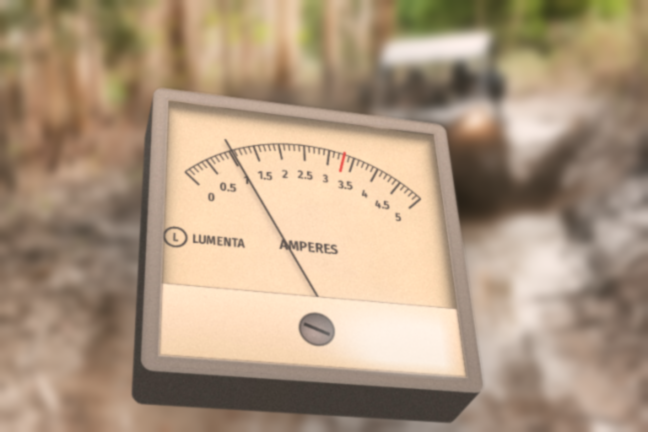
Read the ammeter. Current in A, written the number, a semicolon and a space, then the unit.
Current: 1; A
